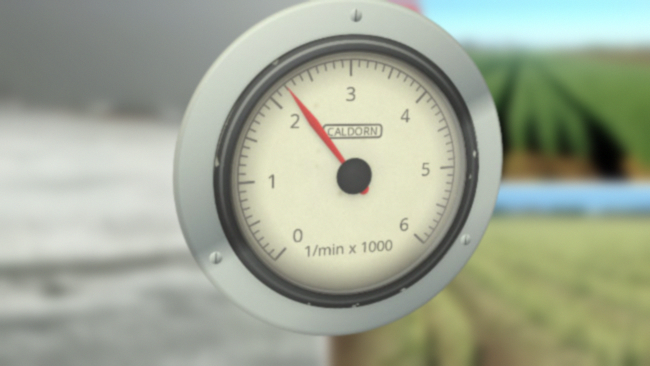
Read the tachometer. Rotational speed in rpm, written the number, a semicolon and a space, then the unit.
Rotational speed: 2200; rpm
